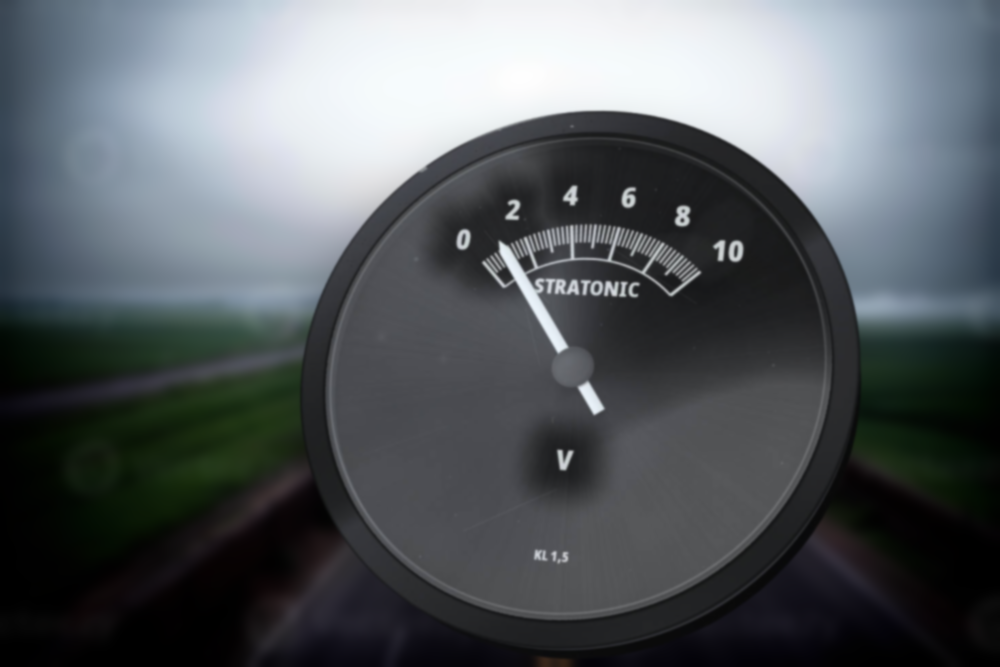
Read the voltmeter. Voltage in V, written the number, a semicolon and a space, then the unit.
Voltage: 1; V
